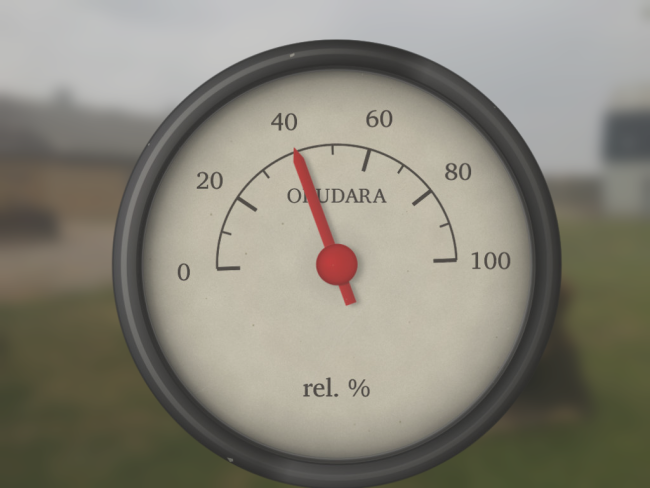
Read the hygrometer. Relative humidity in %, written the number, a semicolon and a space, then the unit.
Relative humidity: 40; %
